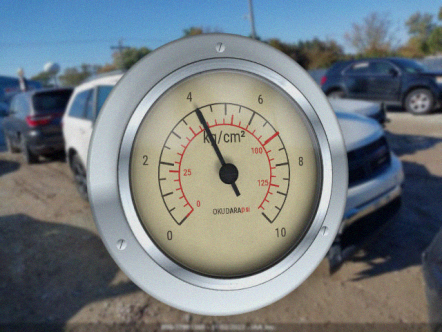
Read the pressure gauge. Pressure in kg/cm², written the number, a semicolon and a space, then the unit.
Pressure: 4; kg/cm²
